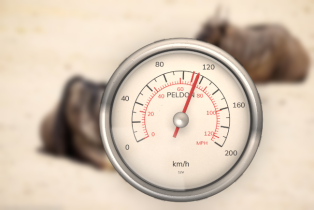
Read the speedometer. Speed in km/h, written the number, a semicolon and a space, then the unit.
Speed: 115; km/h
